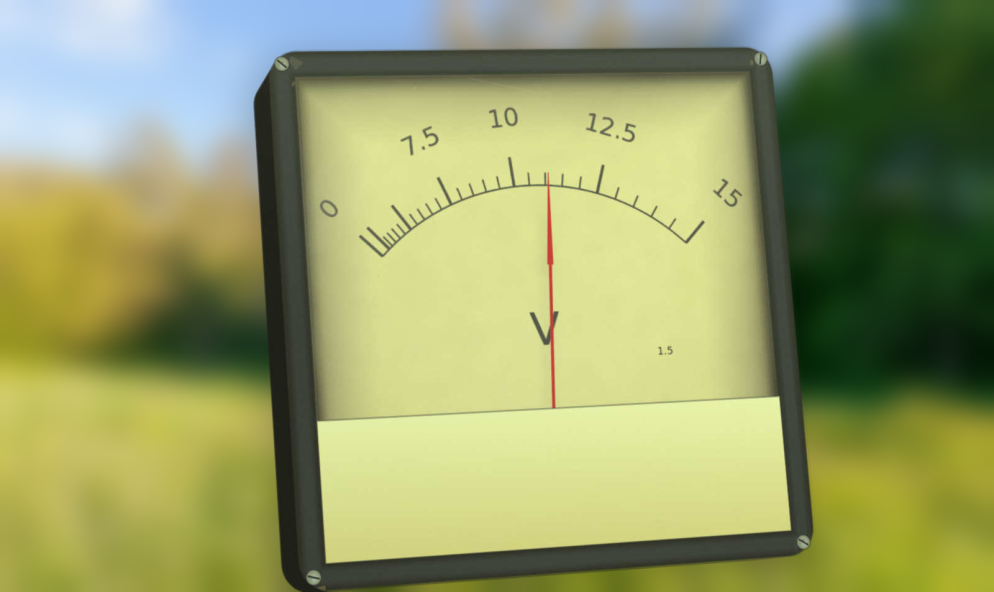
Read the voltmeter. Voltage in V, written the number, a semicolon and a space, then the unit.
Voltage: 11; V
